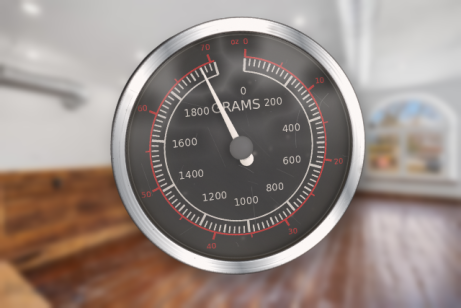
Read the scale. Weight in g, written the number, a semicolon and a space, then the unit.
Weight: 1940; g
